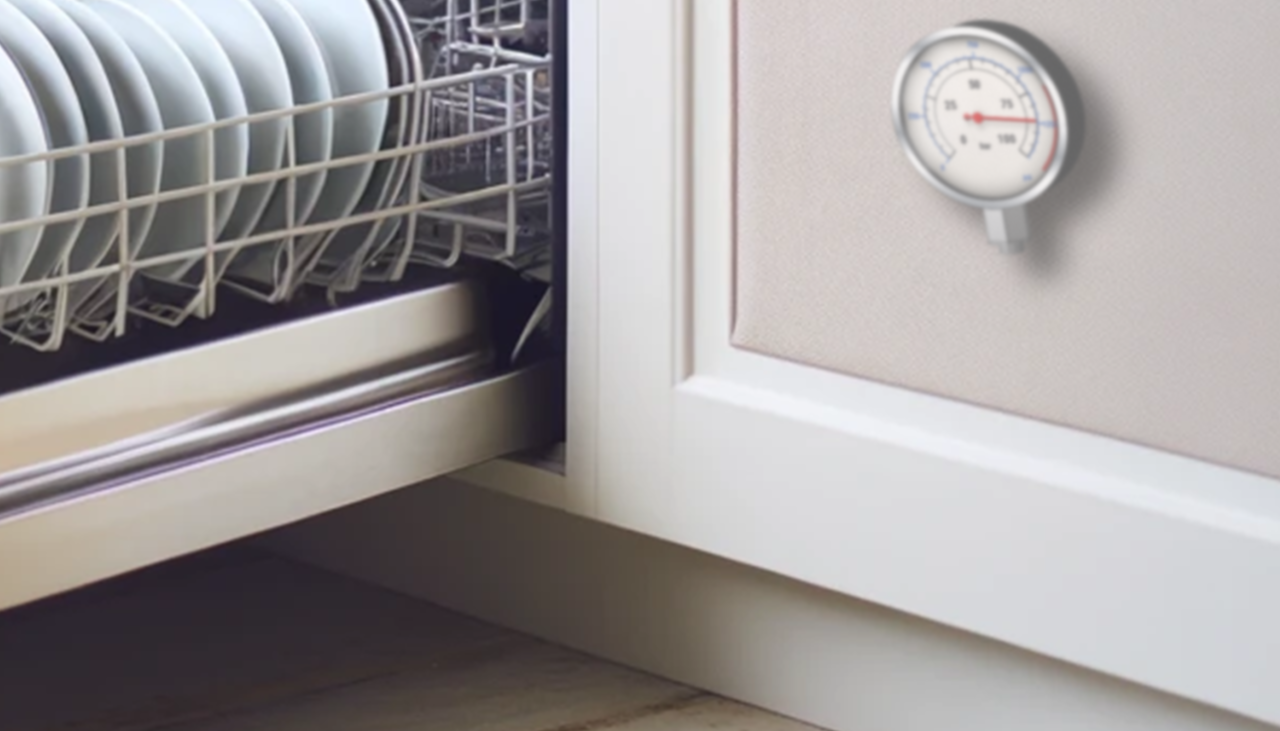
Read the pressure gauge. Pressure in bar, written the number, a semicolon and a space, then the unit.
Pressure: 85; bar
